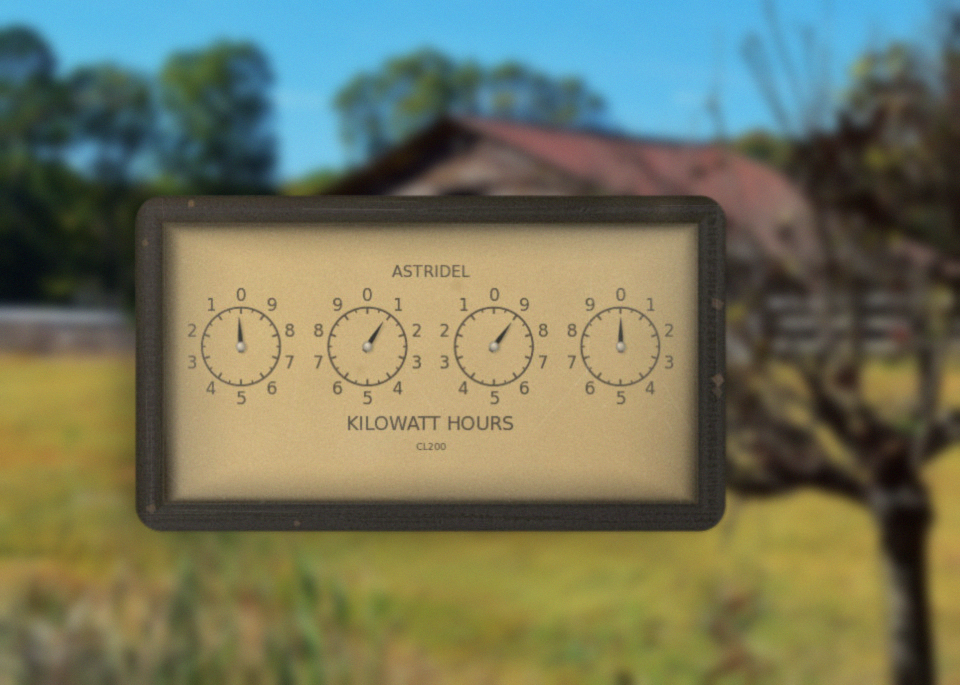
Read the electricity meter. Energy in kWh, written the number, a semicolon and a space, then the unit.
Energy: 90; kWh
